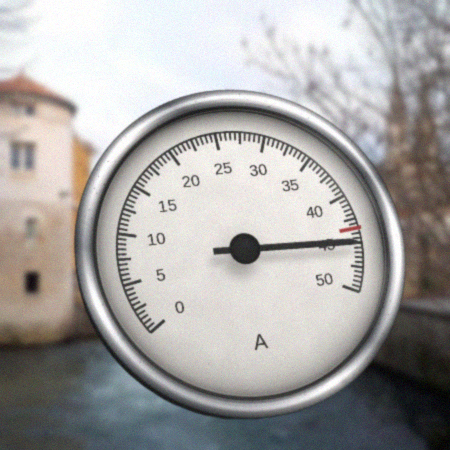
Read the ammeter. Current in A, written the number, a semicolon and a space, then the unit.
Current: 45; A
